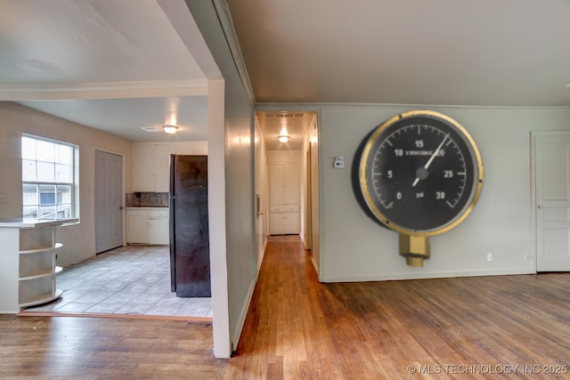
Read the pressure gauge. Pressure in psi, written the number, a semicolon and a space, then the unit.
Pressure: 19; psi
